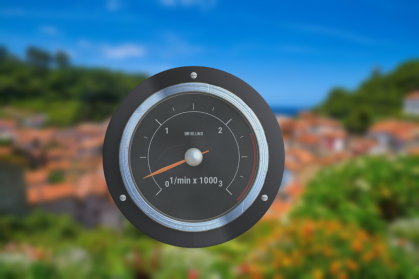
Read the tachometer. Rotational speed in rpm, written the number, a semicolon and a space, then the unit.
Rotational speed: 250; rpm
